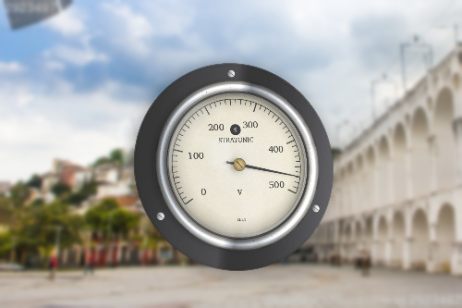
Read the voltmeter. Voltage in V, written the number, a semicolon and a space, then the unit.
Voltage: 470; V
